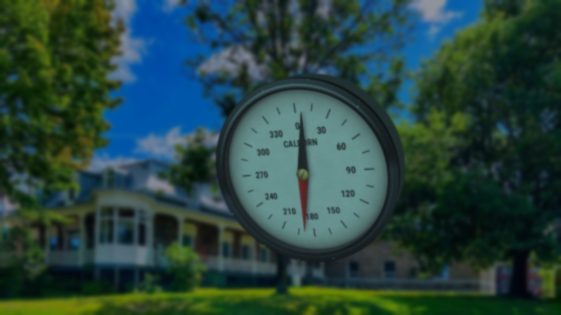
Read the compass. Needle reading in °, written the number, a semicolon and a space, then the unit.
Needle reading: 187.5; °
